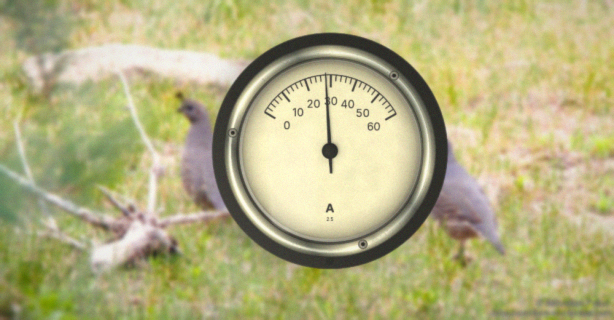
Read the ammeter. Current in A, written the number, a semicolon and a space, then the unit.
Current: 28; A
